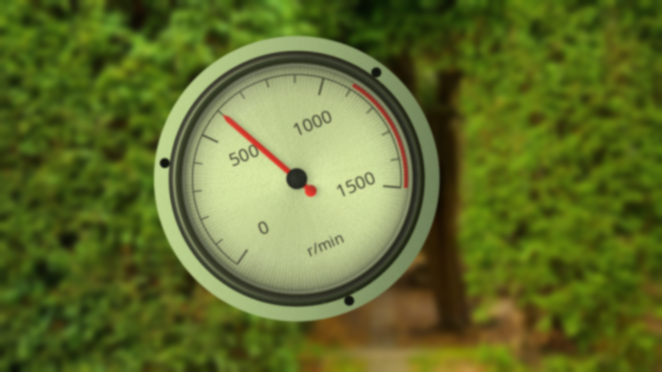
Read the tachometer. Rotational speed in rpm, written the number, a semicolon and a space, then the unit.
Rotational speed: 600; rpm
